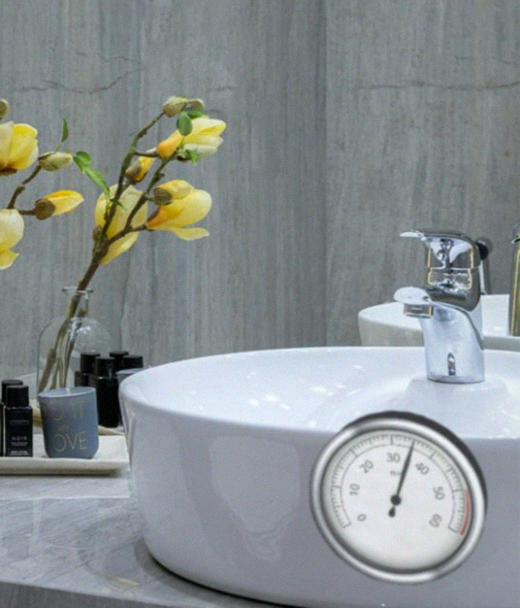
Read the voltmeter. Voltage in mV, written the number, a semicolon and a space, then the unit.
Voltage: 35; mV
